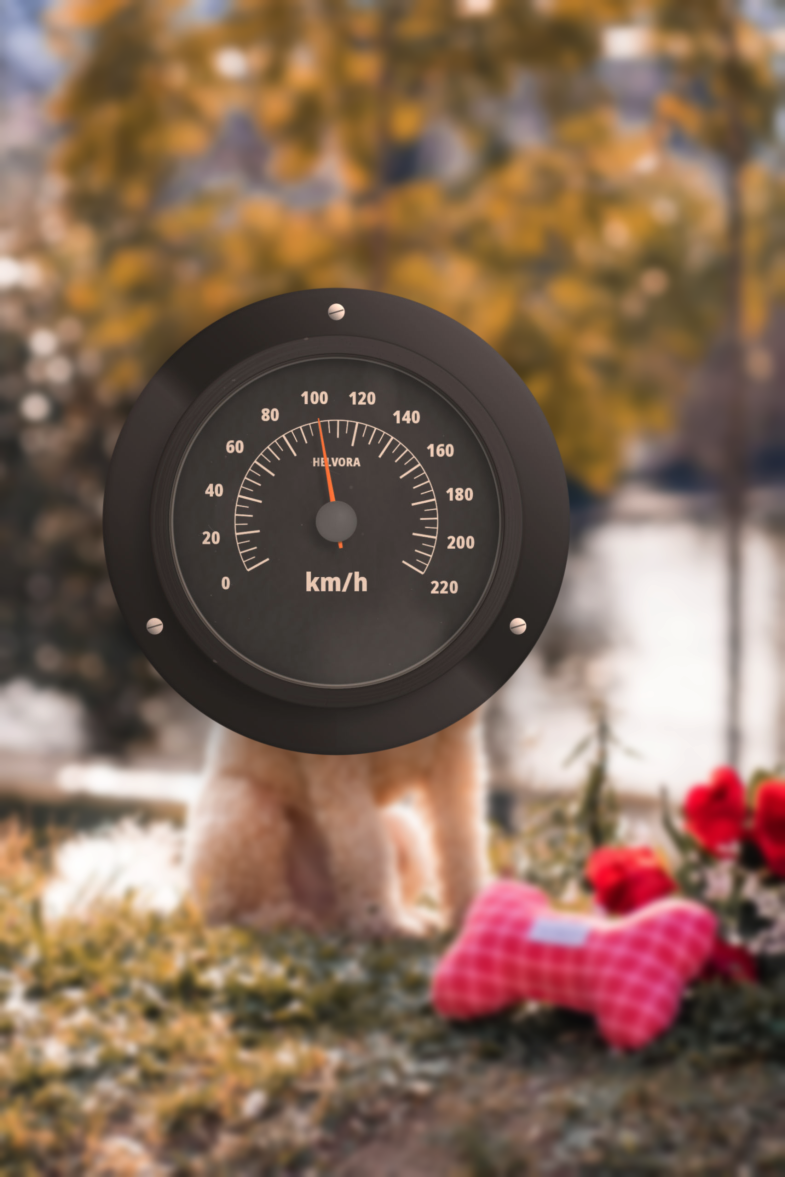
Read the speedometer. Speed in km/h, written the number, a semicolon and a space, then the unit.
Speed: 100; km/h
